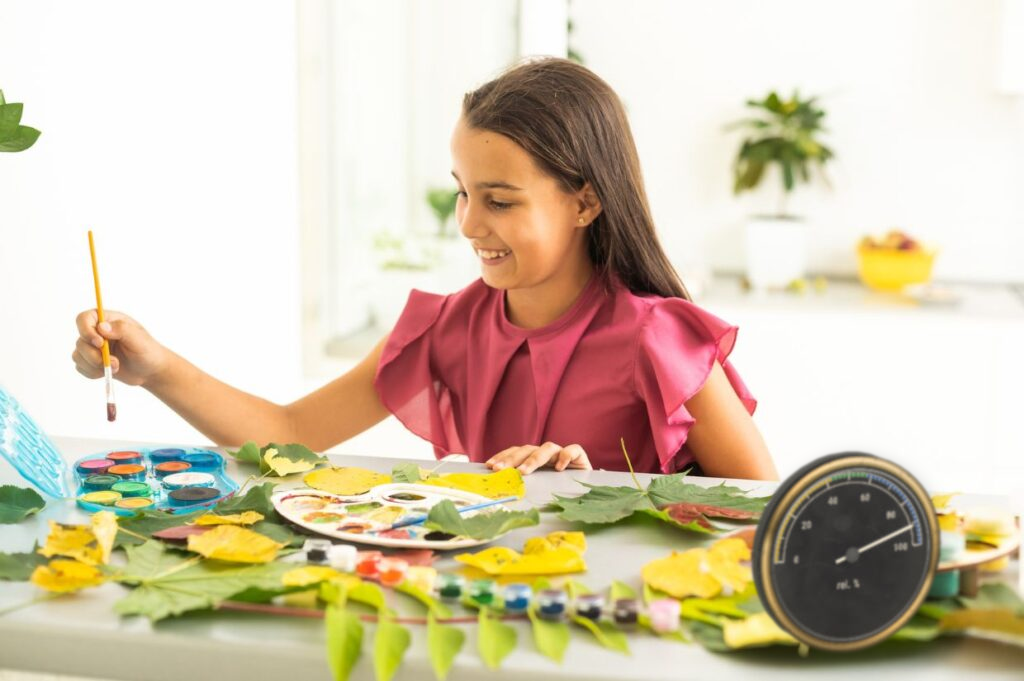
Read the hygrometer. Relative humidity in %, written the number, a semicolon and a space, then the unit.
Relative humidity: 90; %
